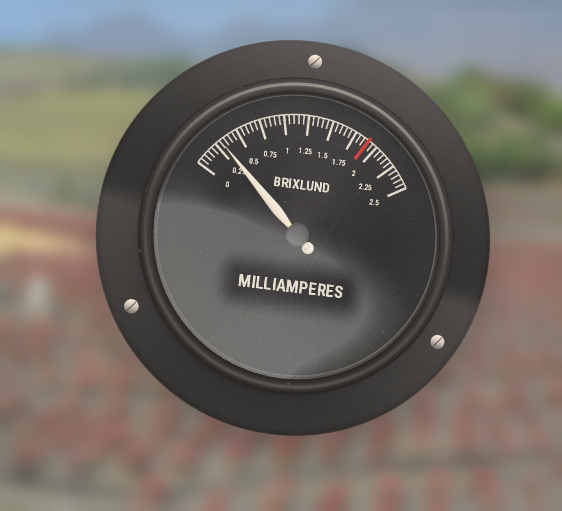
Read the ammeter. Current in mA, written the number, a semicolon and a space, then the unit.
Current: 0.3; mA
